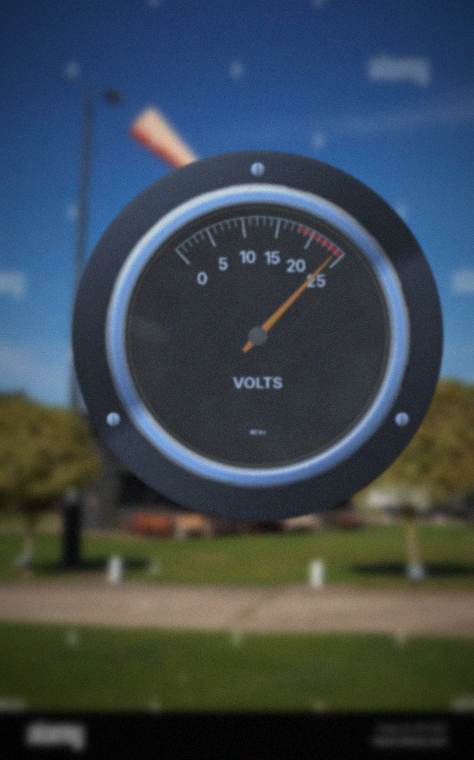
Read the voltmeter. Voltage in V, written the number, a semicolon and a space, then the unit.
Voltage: 24; V
